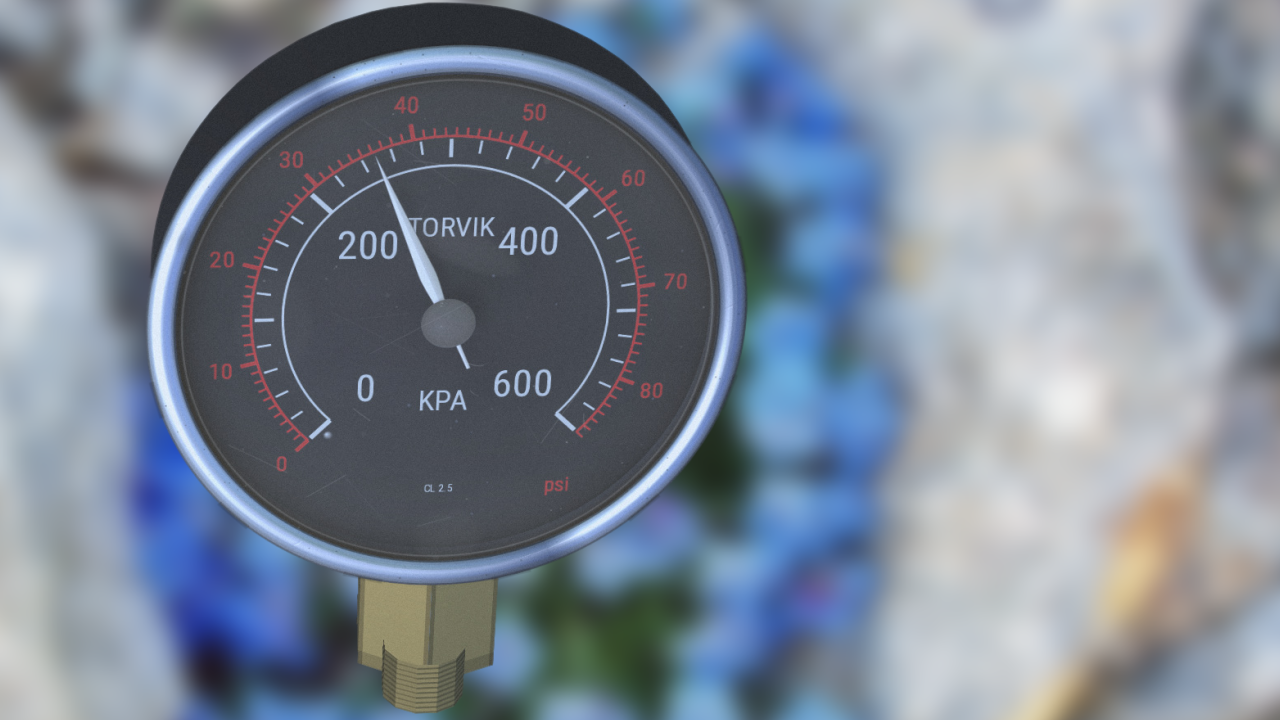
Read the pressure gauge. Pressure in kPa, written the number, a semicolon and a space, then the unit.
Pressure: 250; kPa
